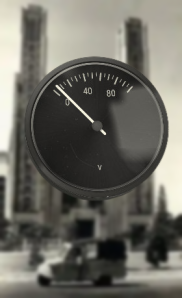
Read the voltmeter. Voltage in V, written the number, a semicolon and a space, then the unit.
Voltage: 5; V
